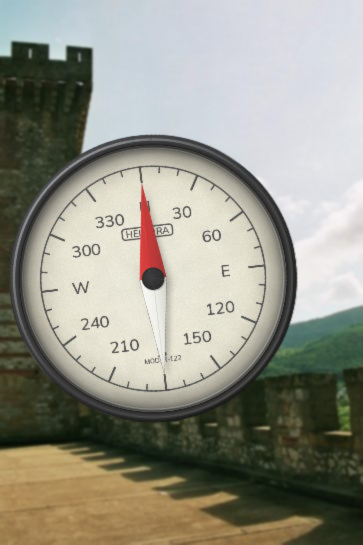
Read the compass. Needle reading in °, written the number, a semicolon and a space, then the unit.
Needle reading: 0; °
